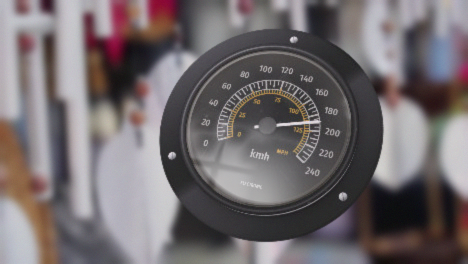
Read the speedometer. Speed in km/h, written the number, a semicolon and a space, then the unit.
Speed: 190; km/h
